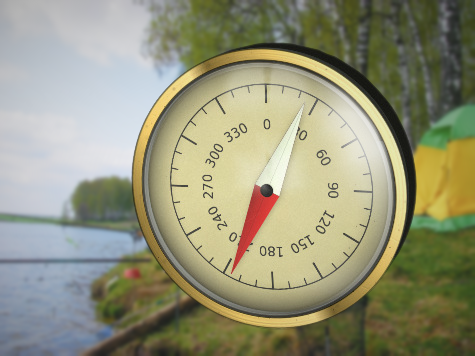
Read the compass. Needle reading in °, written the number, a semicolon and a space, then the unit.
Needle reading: 205; °
